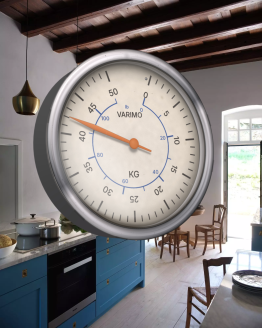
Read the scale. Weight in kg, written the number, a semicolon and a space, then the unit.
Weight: 42; kg
